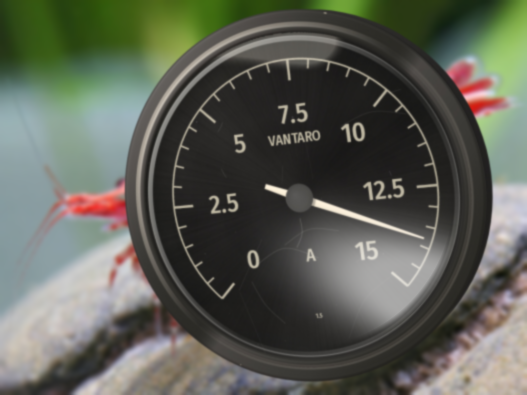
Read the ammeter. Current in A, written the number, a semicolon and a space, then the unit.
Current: 13.75; A
